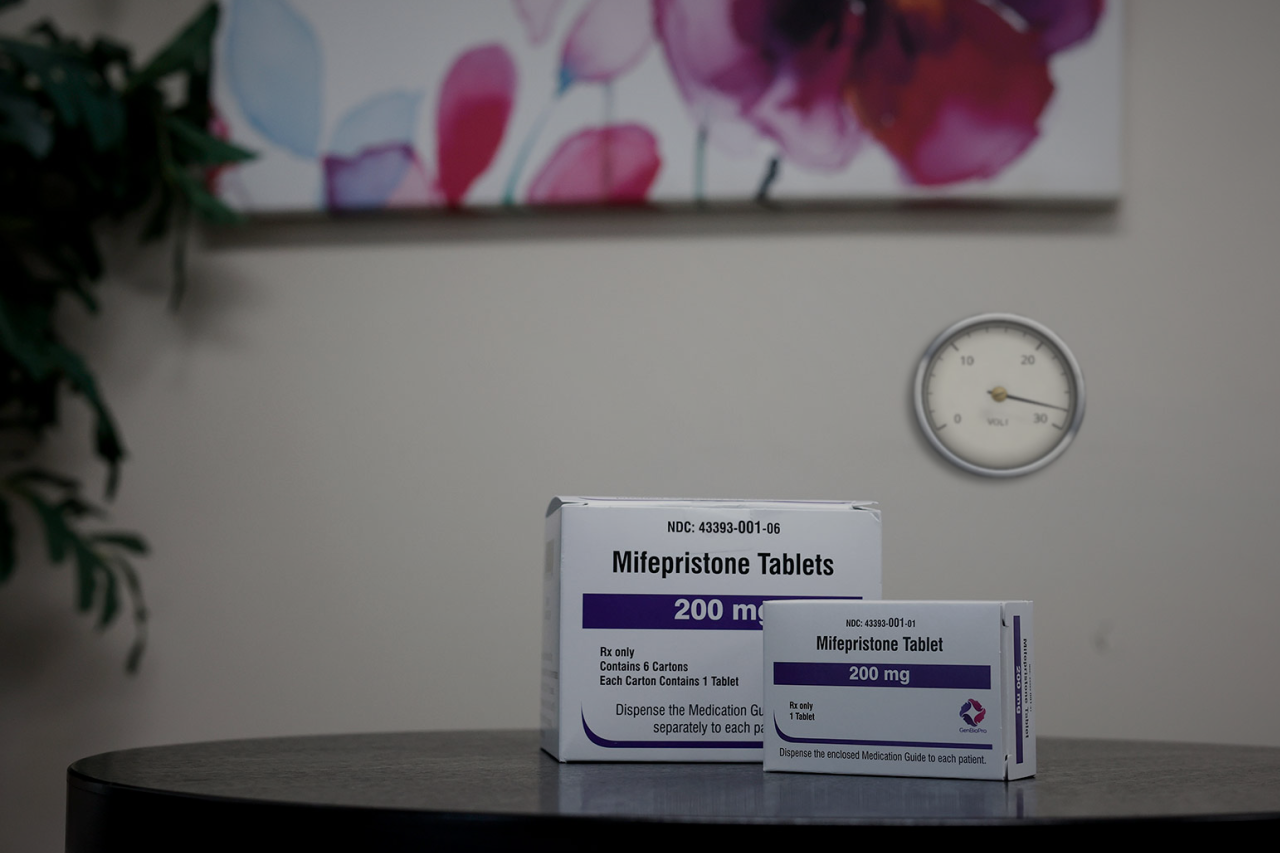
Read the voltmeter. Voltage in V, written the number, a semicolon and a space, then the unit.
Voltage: 28; V
